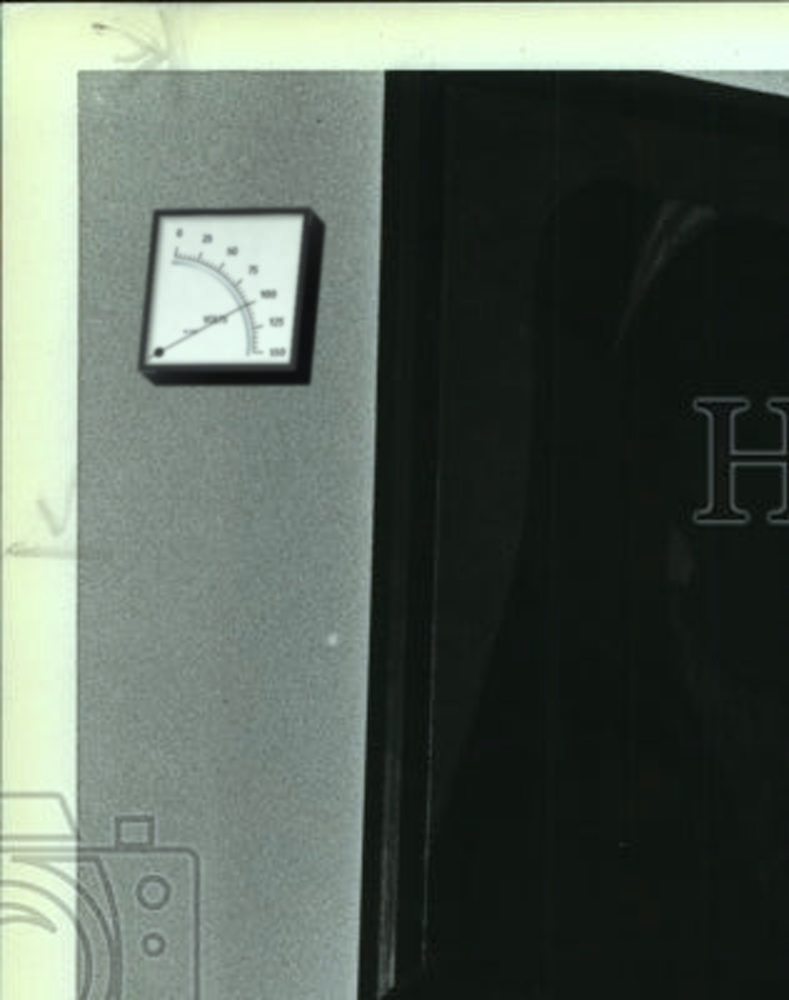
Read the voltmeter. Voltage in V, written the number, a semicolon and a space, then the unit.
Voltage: 100; V
